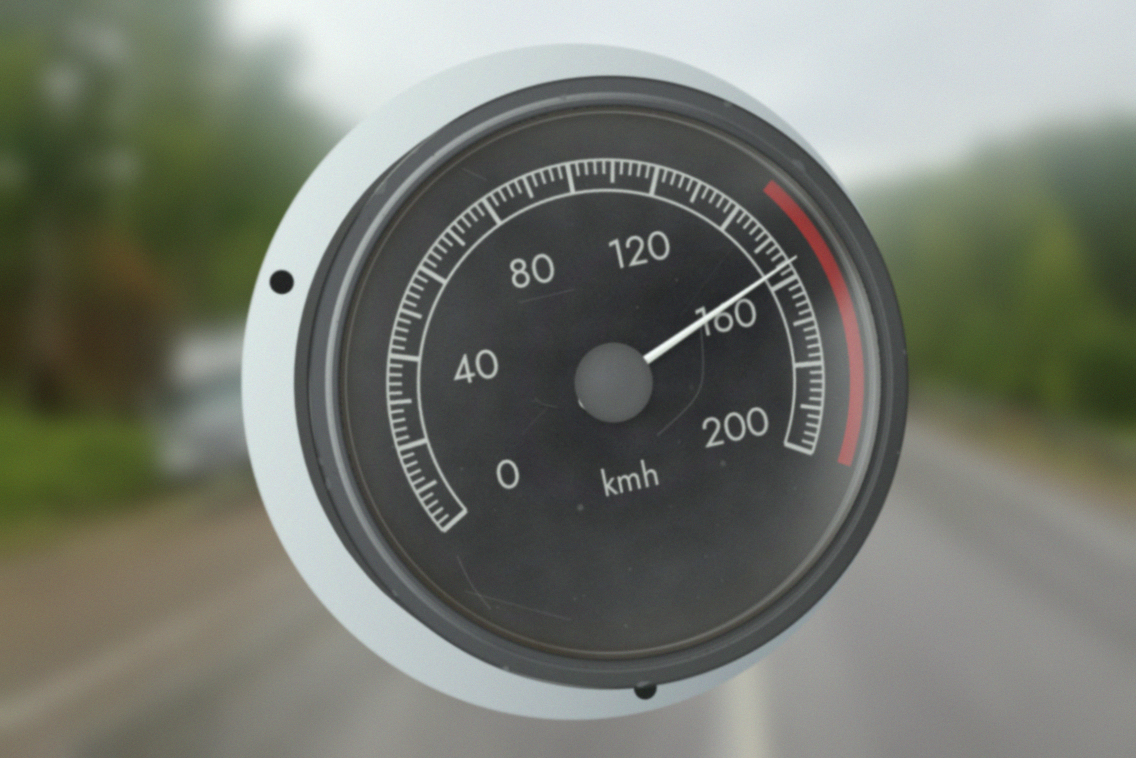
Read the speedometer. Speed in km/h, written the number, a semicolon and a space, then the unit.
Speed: 156; km/h
